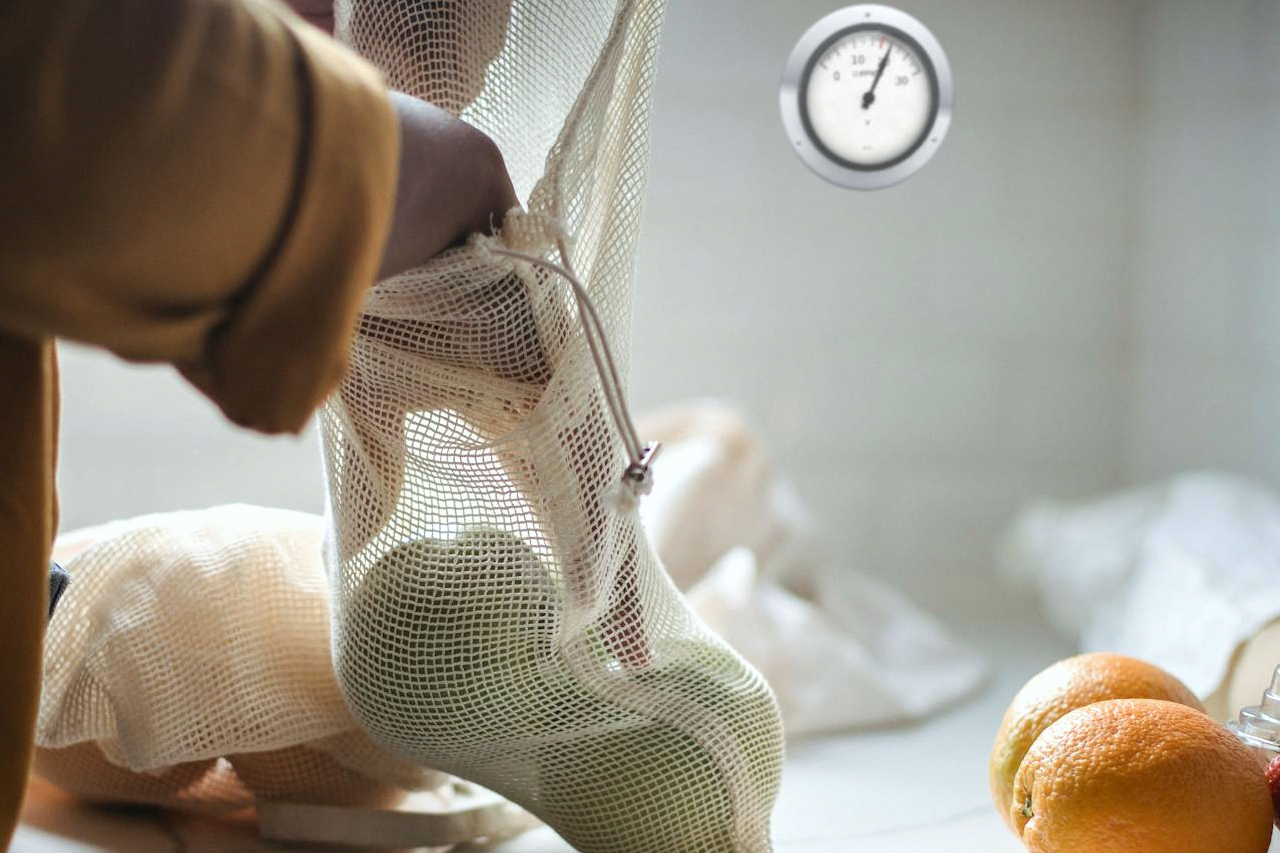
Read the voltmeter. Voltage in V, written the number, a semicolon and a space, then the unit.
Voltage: 20; V
